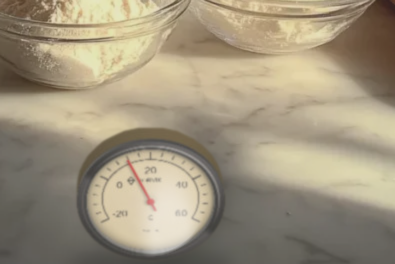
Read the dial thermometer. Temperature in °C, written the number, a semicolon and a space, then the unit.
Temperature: 12; °C
